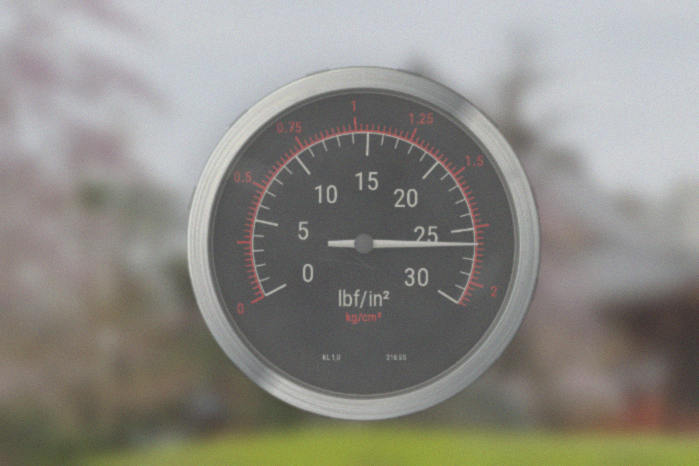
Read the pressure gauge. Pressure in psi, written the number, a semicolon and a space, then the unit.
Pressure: 26; psi
